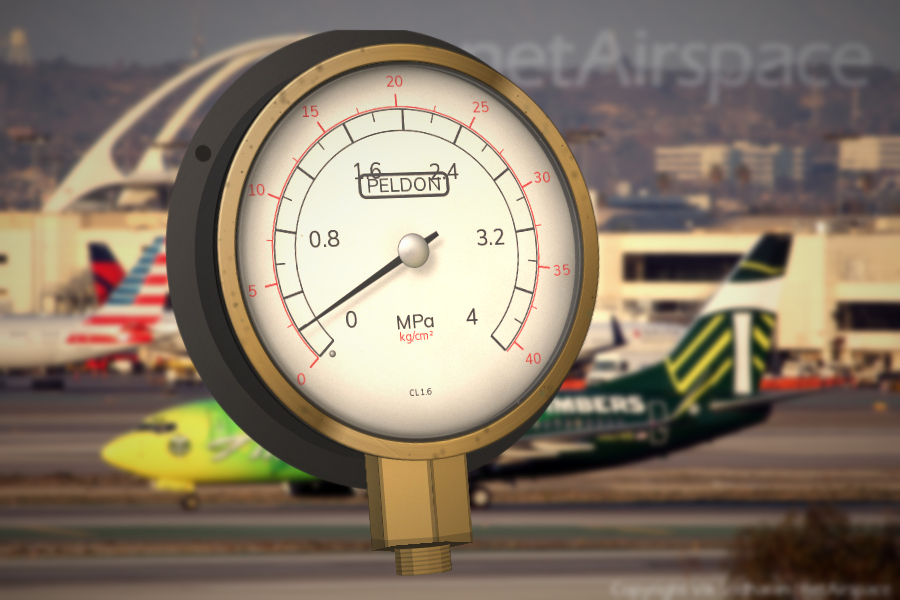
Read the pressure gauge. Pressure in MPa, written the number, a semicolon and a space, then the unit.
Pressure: 0.2; MPa
